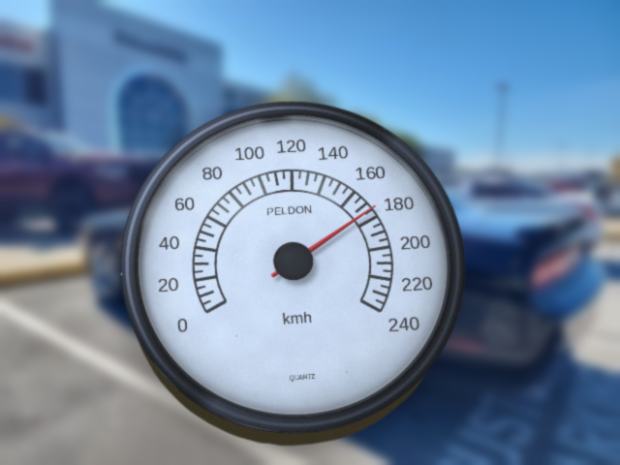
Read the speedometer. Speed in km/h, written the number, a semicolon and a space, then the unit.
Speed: 175; km/h
